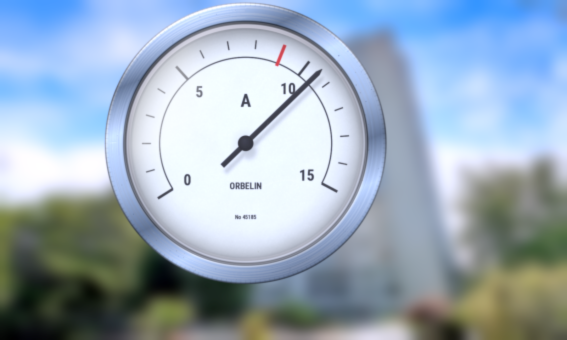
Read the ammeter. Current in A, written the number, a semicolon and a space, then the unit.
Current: 10.5; A
